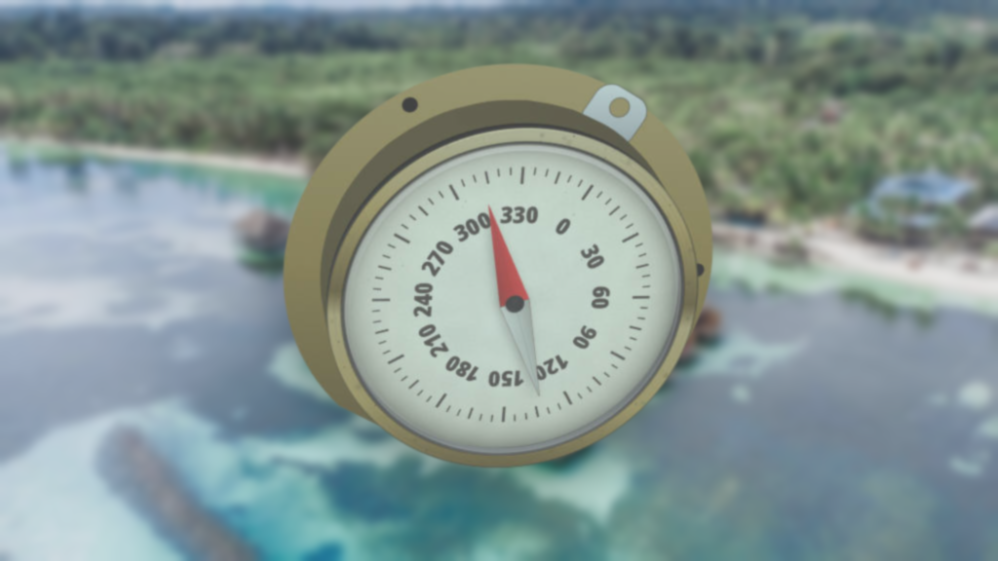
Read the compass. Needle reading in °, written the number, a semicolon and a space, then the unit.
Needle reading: 312.5; °
